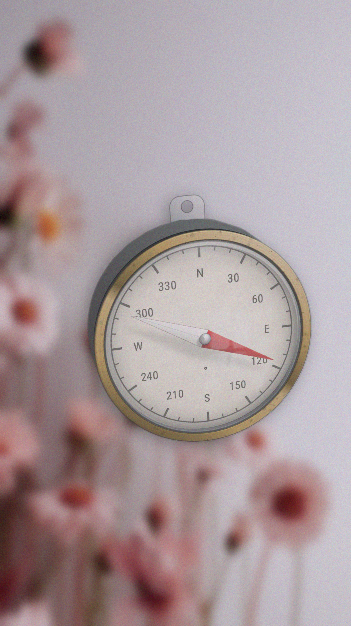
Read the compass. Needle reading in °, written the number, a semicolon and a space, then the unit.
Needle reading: 115; °
